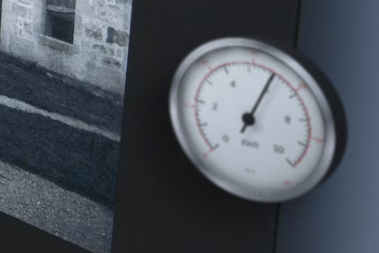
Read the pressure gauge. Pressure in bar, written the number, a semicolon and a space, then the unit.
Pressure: 6; bar
